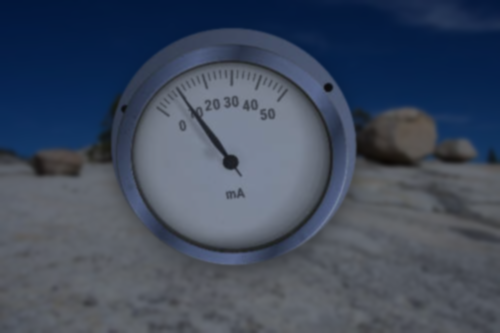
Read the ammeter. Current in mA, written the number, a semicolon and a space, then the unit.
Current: 10; mA
